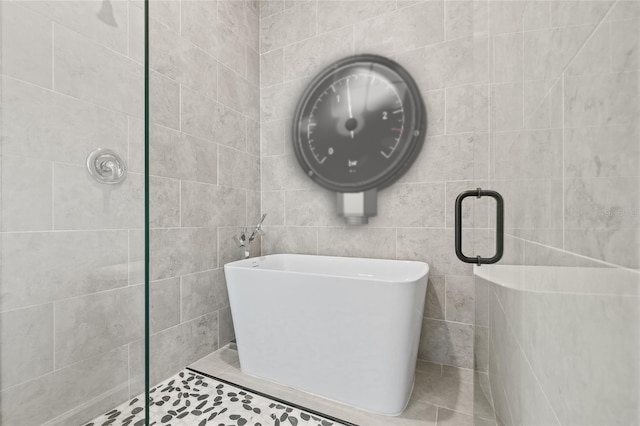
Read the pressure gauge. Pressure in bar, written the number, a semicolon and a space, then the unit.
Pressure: 1.2; bar
